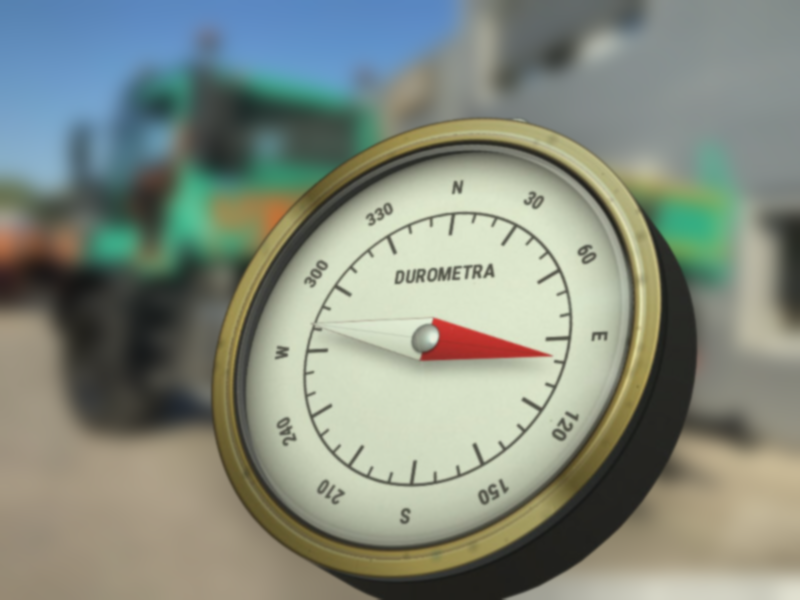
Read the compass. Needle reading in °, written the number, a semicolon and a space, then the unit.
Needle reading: 100; °
